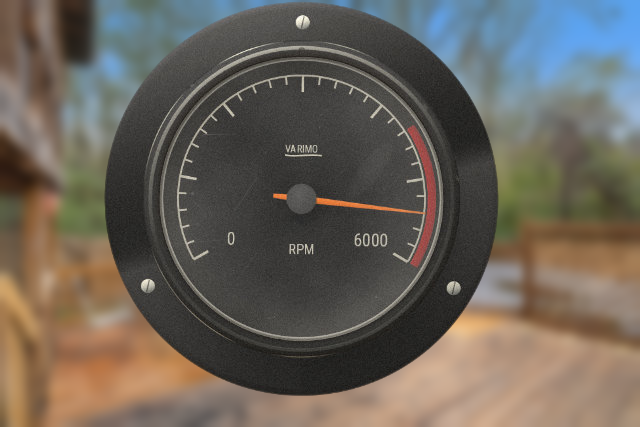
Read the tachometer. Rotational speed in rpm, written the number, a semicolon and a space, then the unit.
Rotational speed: 5400; rpm
